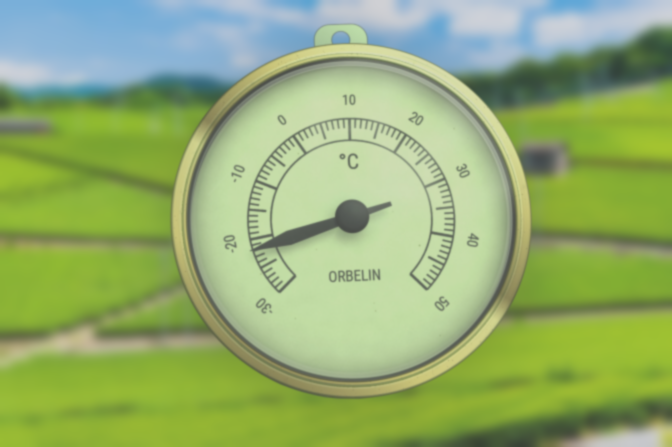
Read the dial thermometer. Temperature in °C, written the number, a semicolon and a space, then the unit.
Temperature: -22; °C
